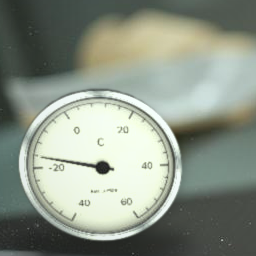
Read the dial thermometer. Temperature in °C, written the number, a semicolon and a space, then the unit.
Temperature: -16; °C
